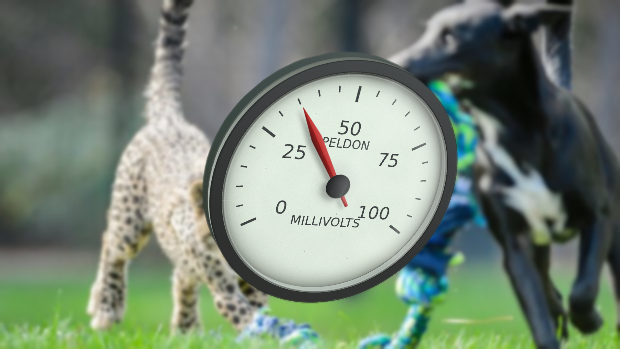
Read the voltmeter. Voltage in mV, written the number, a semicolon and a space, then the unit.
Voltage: 35; mV
